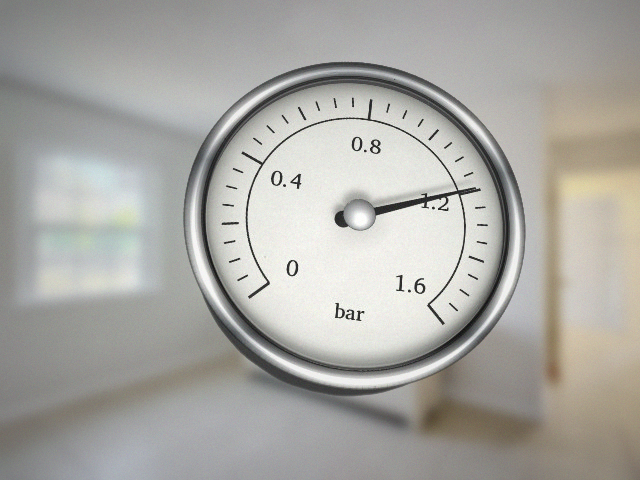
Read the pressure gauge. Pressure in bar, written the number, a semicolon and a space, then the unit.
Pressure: 1.2; bar
